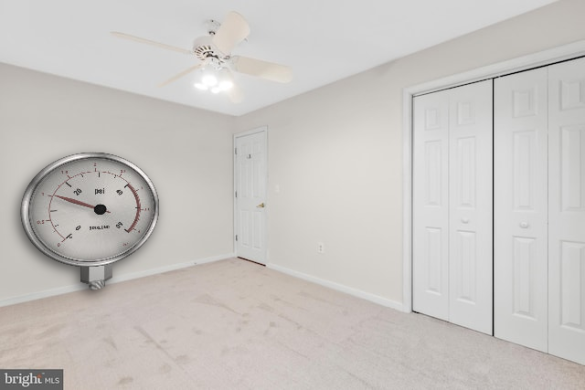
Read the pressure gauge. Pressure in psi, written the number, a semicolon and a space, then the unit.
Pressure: 15; psi
